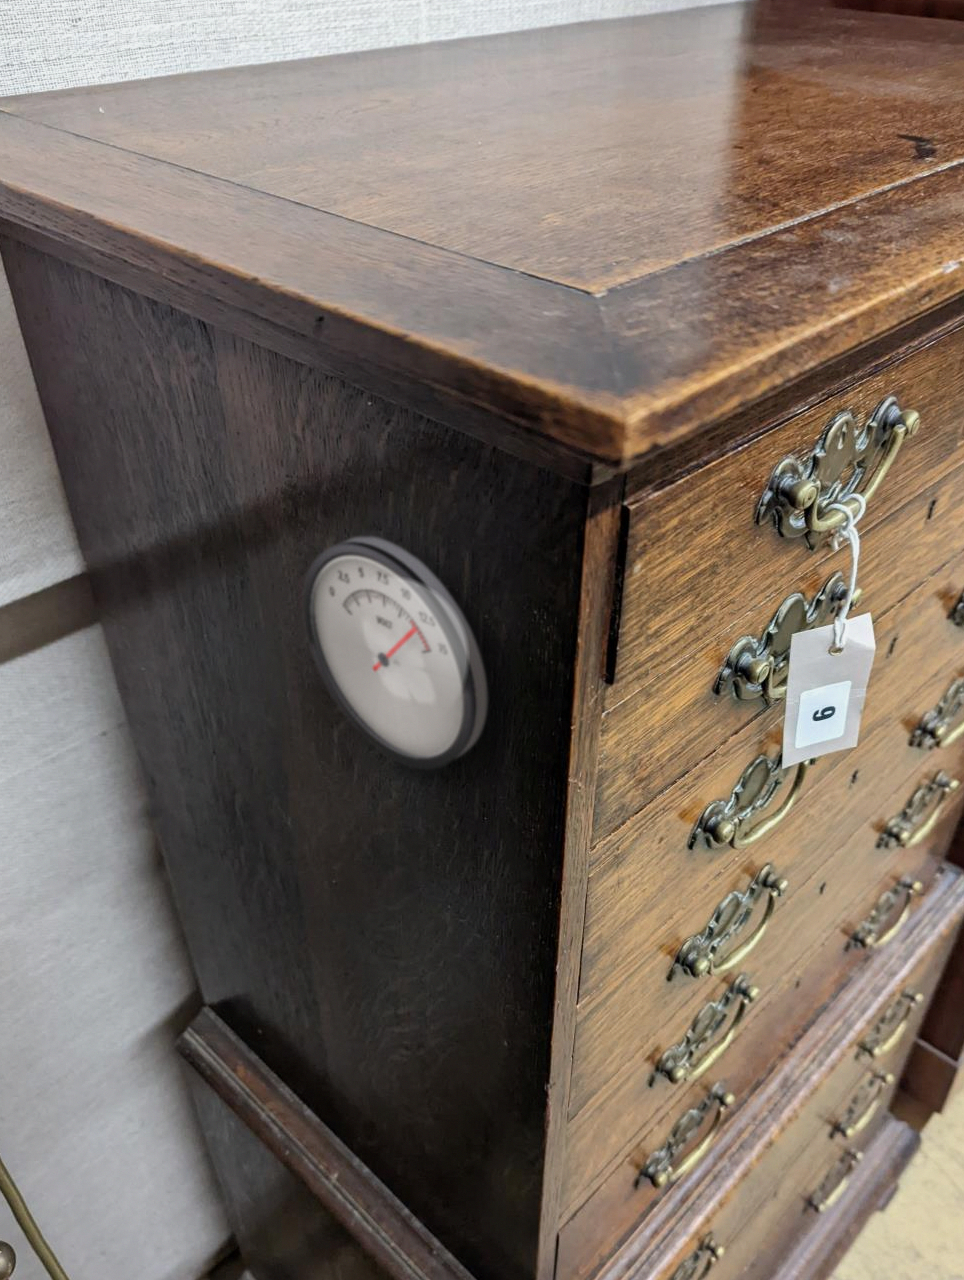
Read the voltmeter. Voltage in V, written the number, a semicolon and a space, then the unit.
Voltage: 12.5; V
